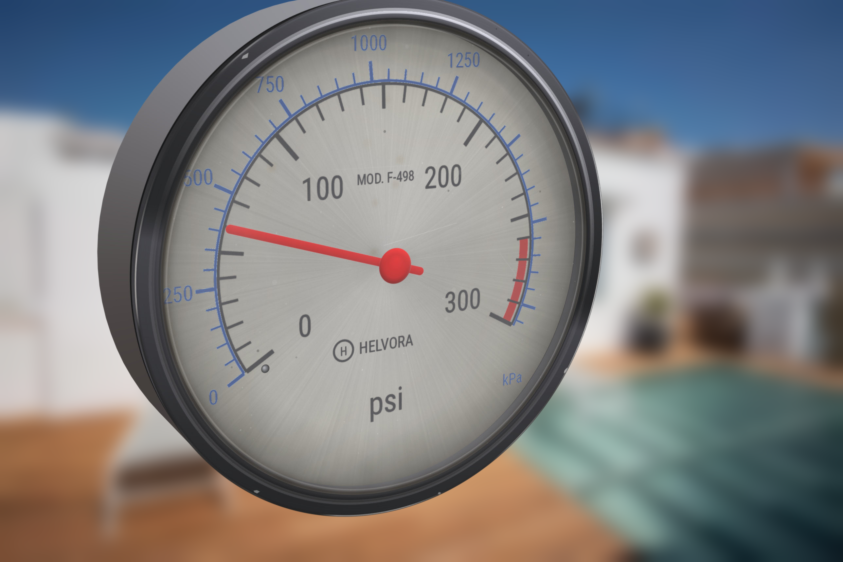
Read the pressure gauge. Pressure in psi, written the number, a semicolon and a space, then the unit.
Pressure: 60; psi
